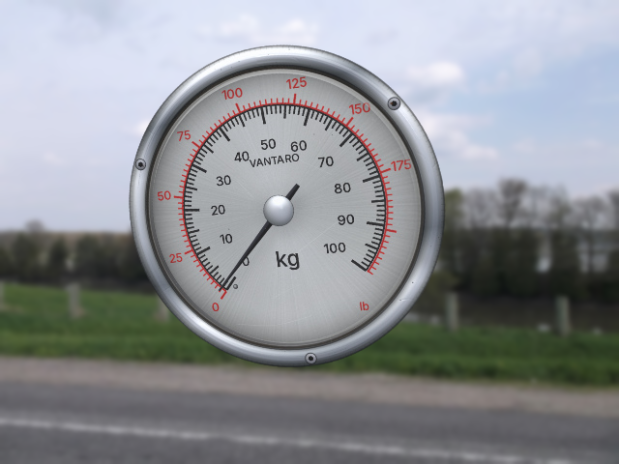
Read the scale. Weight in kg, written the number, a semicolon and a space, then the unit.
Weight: 1; kg
